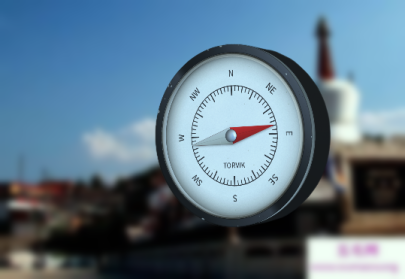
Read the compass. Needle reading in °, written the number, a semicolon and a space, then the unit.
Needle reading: 80; °
